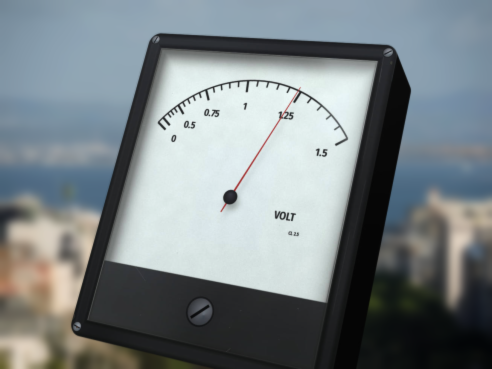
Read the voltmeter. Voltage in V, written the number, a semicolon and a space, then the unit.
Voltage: 1.25; V
